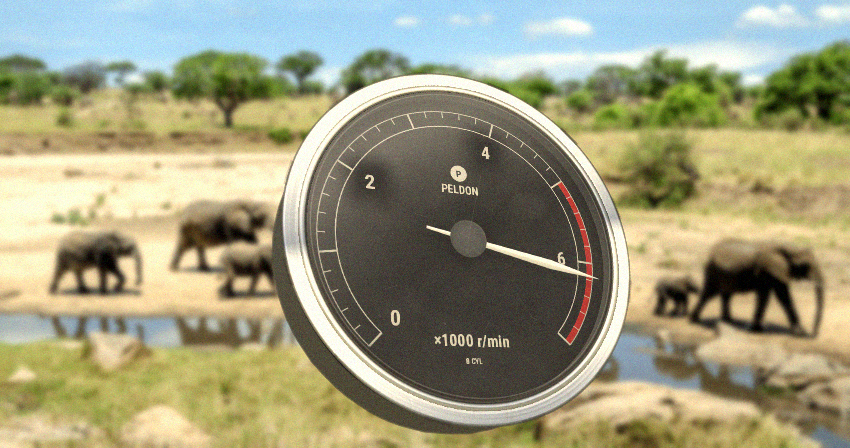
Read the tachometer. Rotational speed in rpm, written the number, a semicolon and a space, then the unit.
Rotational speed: 6200; rpm
